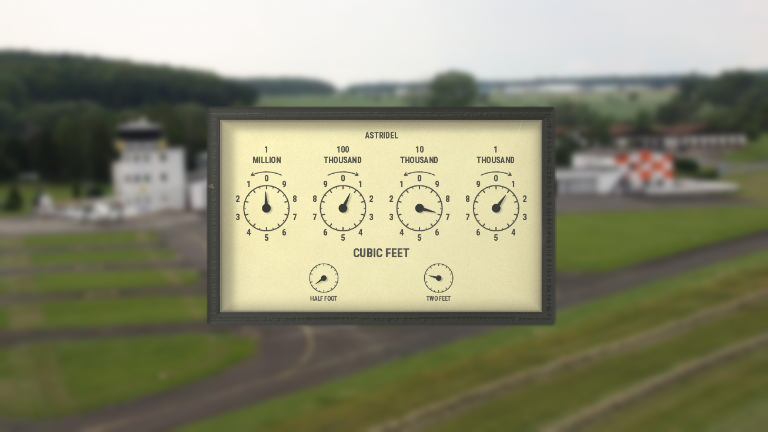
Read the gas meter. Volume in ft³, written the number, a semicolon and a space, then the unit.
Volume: 7100; ft³
